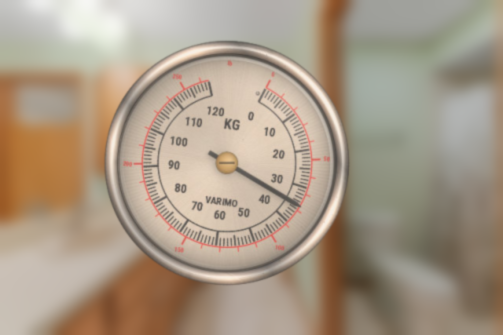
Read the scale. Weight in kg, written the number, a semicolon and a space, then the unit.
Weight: 35; kg
